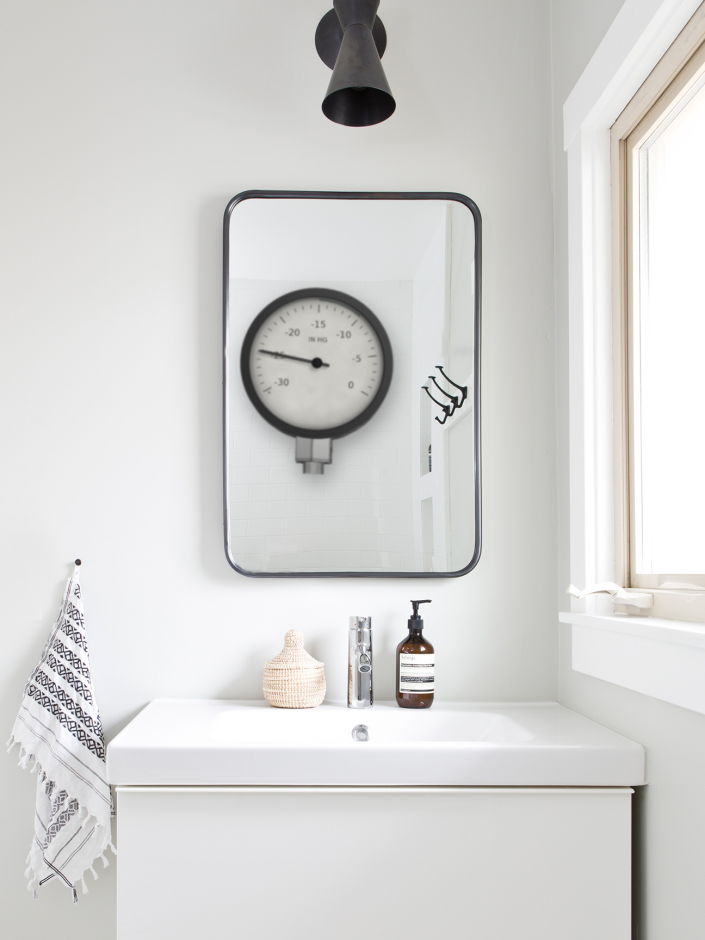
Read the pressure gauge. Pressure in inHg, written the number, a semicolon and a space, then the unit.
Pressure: -25; inHg
